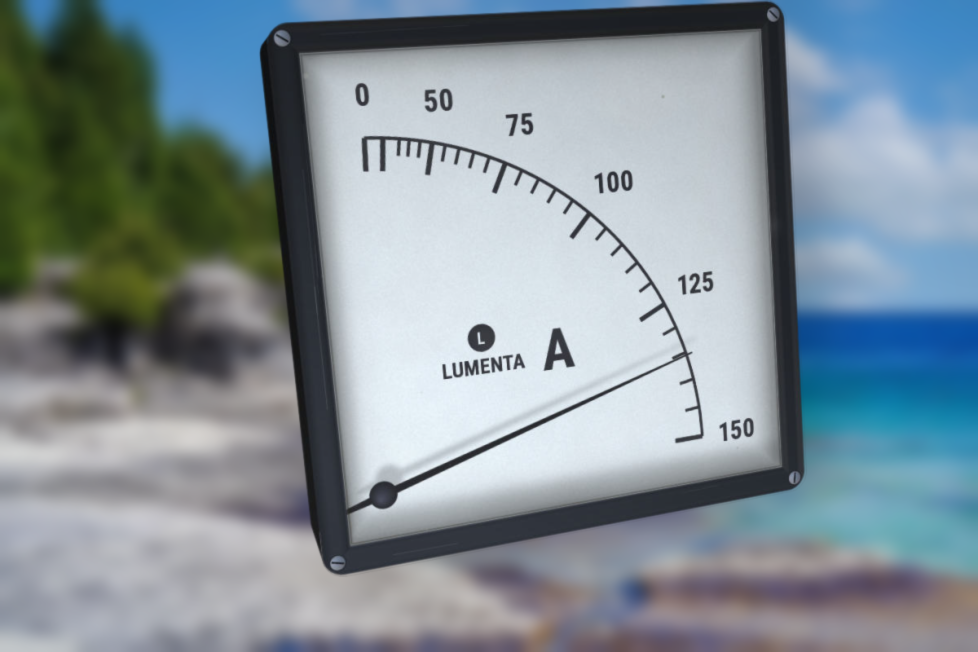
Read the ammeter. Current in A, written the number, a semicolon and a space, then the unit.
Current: 135; A
